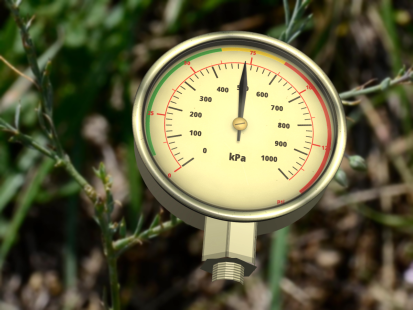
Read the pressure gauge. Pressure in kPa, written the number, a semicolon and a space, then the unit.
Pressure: 500; kPa
